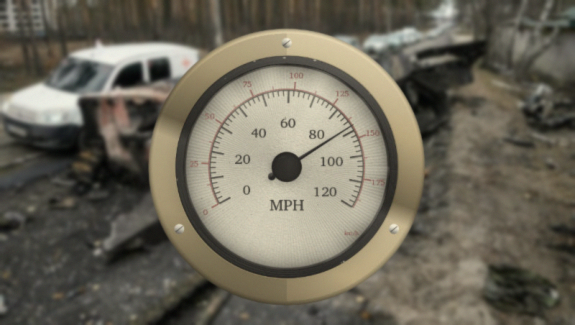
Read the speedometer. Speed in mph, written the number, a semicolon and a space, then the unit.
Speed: 88; mph
